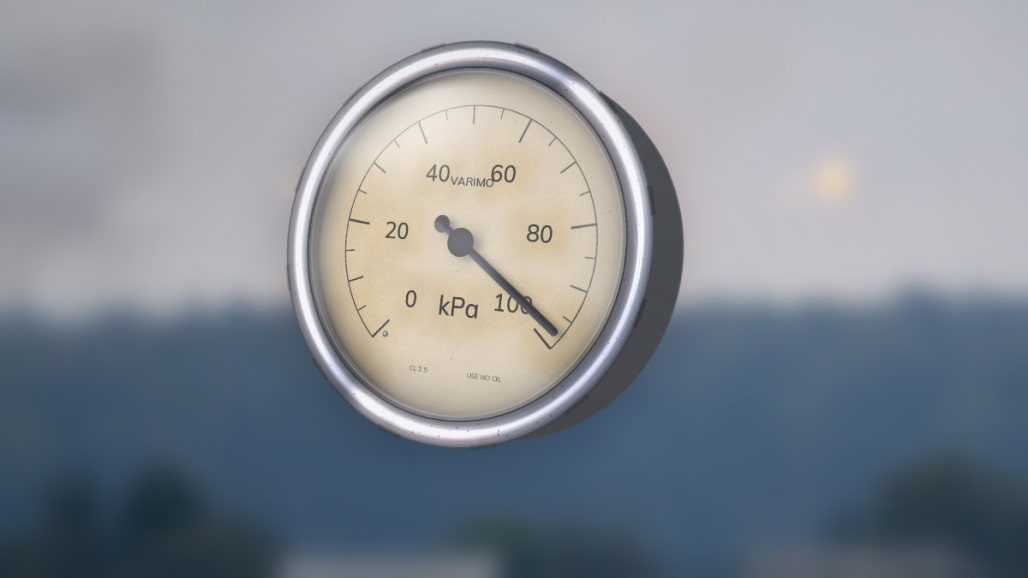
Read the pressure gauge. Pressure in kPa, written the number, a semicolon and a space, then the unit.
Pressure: 97.5; kPa
